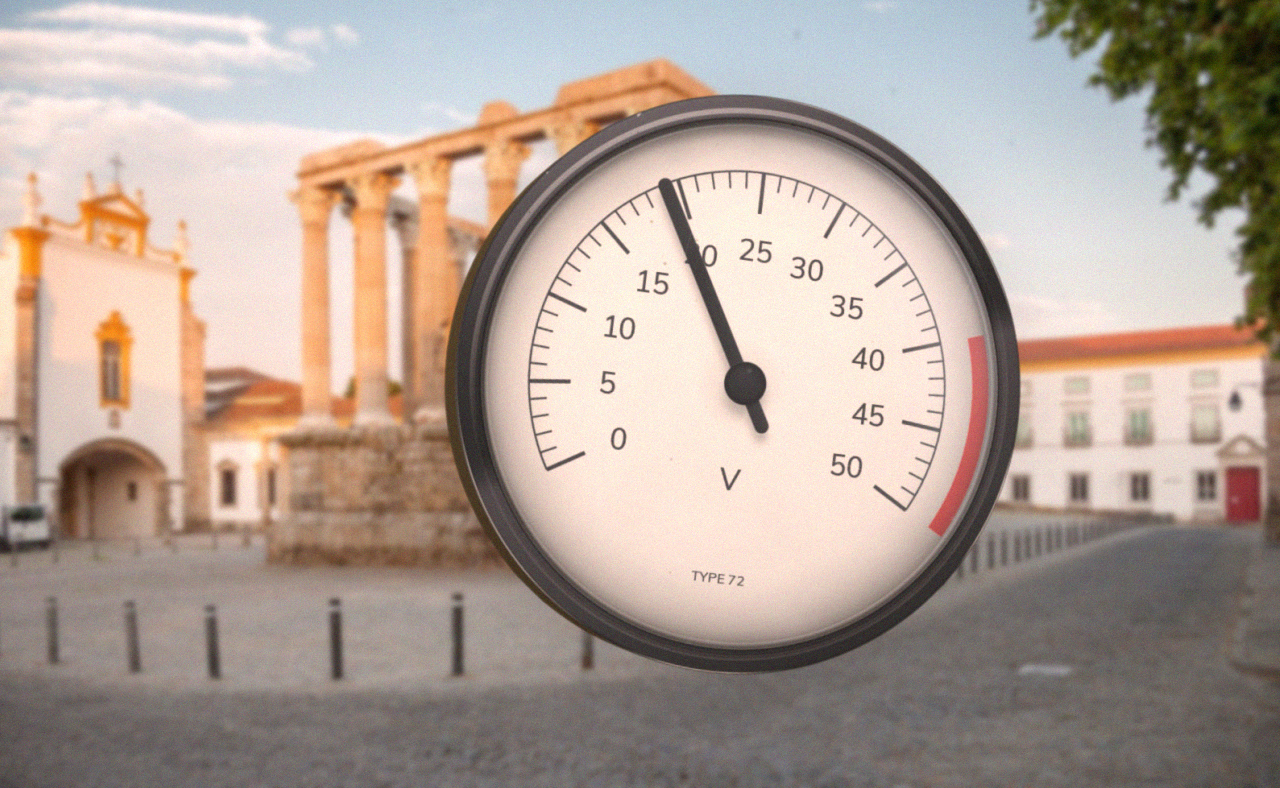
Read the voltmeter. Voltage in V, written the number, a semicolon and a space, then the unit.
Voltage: 19; V
